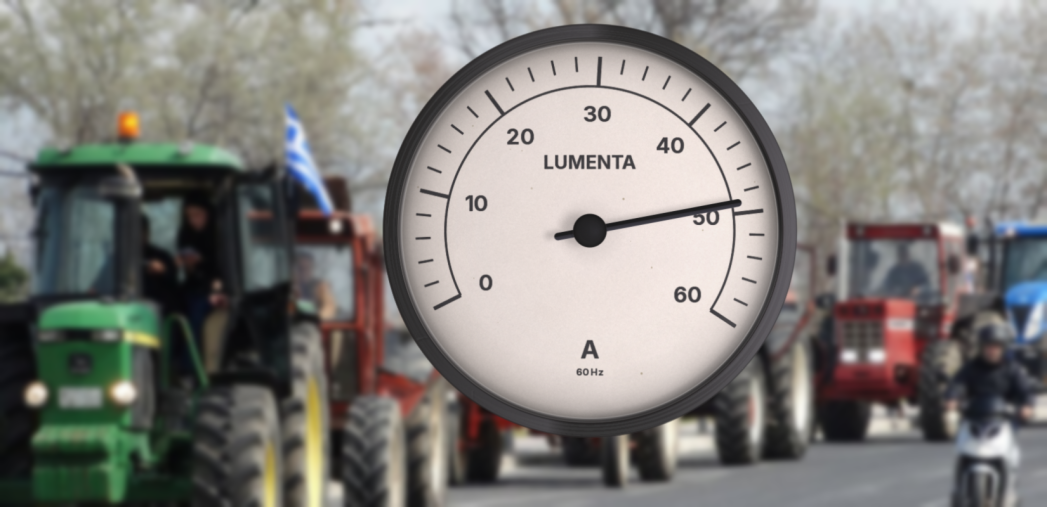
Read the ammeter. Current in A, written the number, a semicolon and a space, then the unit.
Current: 49; A
